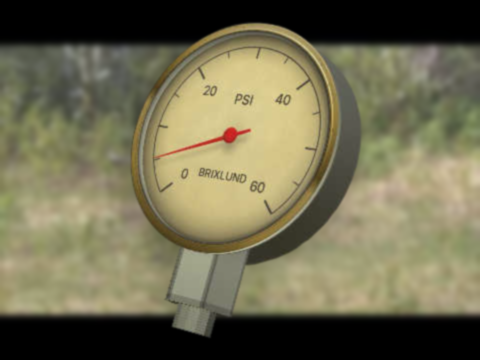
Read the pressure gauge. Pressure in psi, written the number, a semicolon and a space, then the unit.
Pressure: 5; psi
